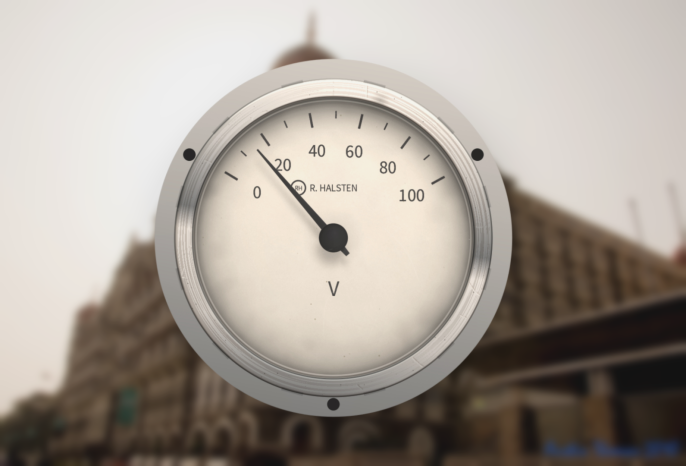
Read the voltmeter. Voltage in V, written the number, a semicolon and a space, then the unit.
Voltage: 15; V
